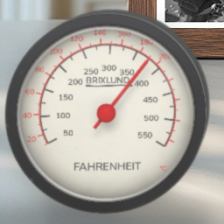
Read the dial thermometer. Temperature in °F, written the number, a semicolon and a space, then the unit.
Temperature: 375; °F
